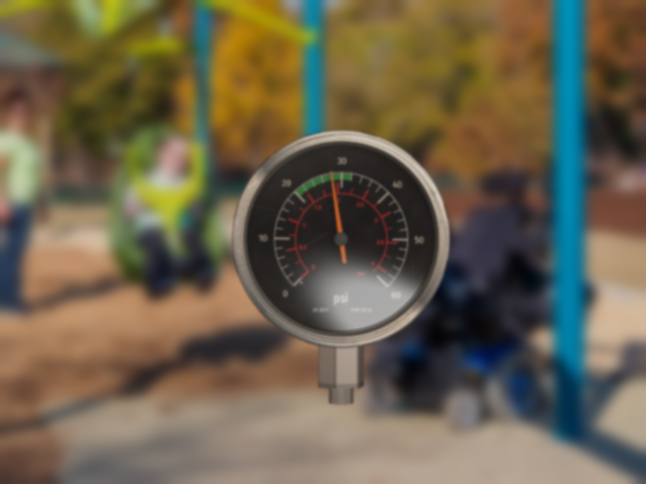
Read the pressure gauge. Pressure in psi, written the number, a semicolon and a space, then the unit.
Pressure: 28; psi
